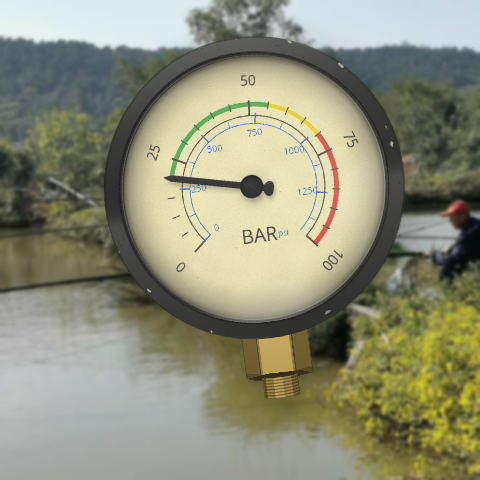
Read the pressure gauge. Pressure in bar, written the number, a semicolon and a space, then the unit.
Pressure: 20; bar
